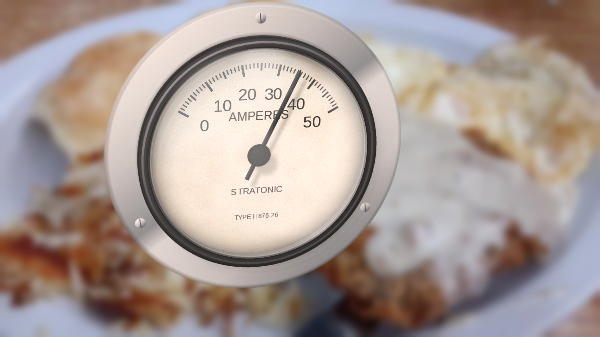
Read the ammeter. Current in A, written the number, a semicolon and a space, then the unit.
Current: 35; A
